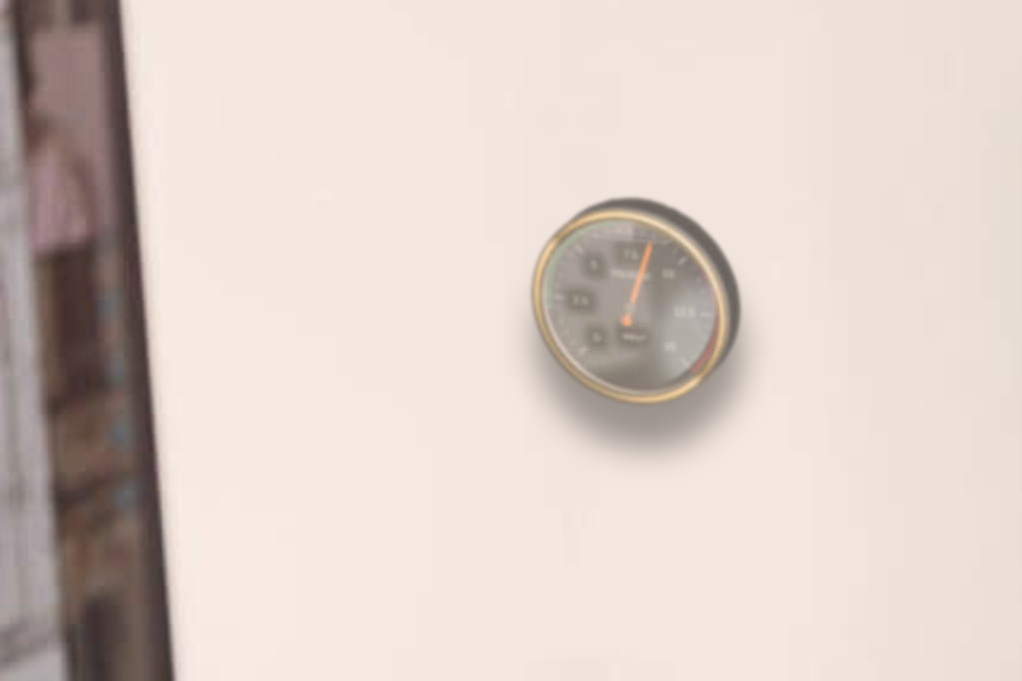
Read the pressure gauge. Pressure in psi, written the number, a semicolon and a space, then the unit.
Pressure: 8.5; psi
